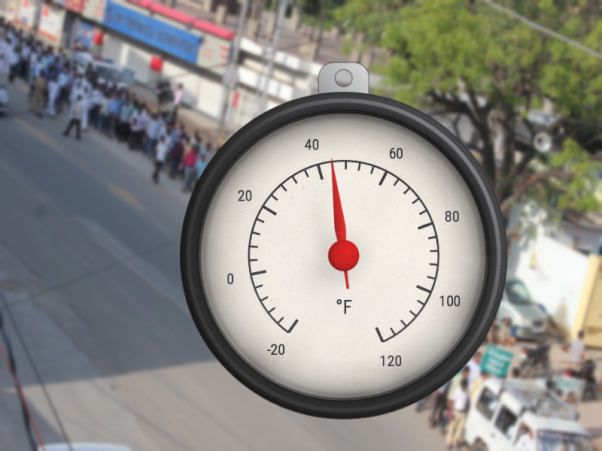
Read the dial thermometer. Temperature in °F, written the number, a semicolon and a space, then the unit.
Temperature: 44; °F
